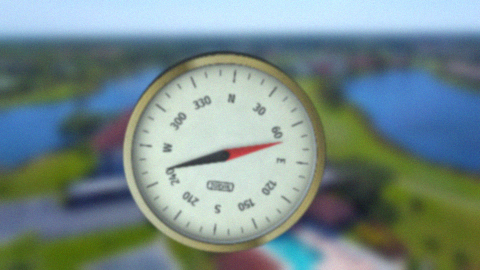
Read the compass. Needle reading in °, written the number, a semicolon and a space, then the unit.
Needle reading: 70; °
